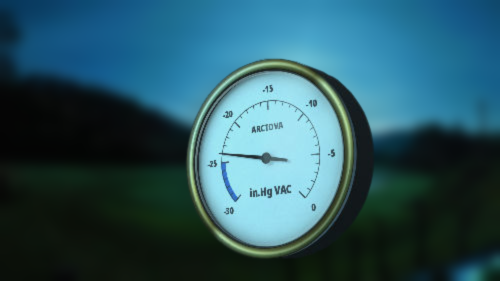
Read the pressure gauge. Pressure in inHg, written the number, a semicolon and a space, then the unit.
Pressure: -24; inHg
